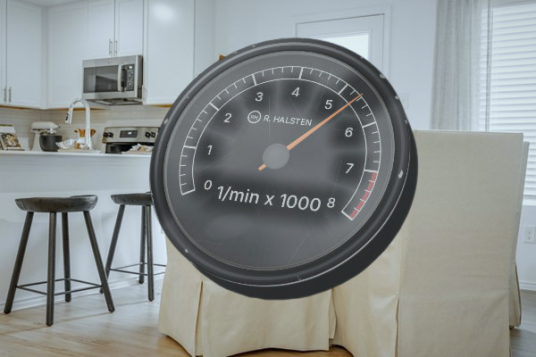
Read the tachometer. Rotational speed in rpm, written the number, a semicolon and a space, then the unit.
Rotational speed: 5400; rpm
